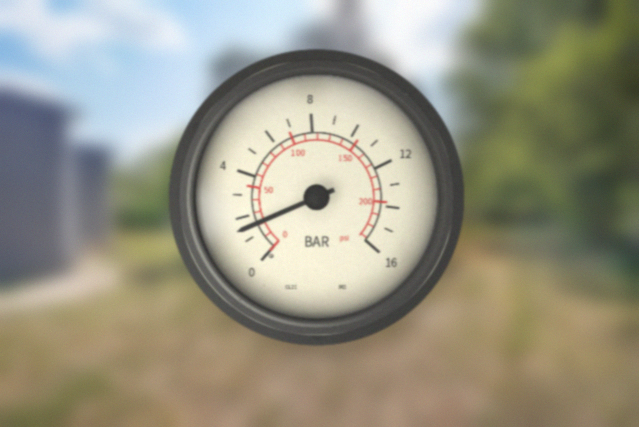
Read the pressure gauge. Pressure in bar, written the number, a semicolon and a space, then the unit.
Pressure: 1.5; bar
